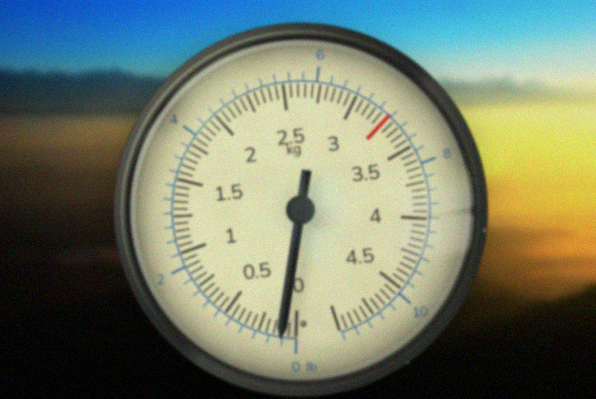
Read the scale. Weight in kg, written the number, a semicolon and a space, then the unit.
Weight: 0.1; kg
